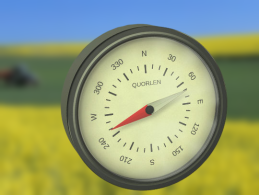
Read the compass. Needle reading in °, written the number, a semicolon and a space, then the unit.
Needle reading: 250; °
